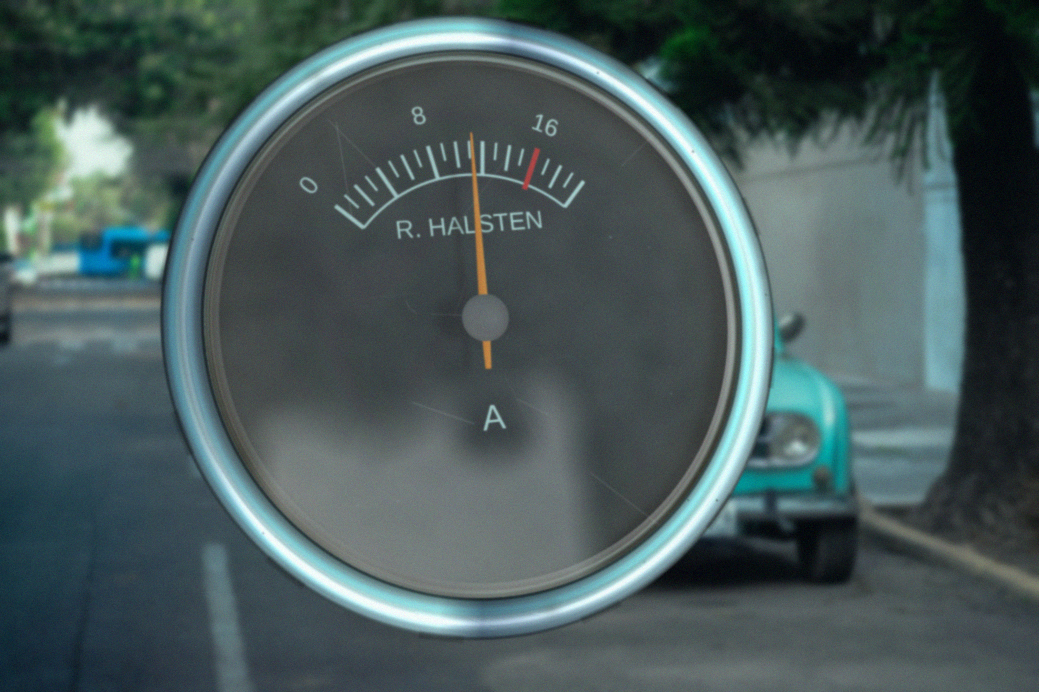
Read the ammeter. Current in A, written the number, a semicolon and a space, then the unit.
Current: 11; A
